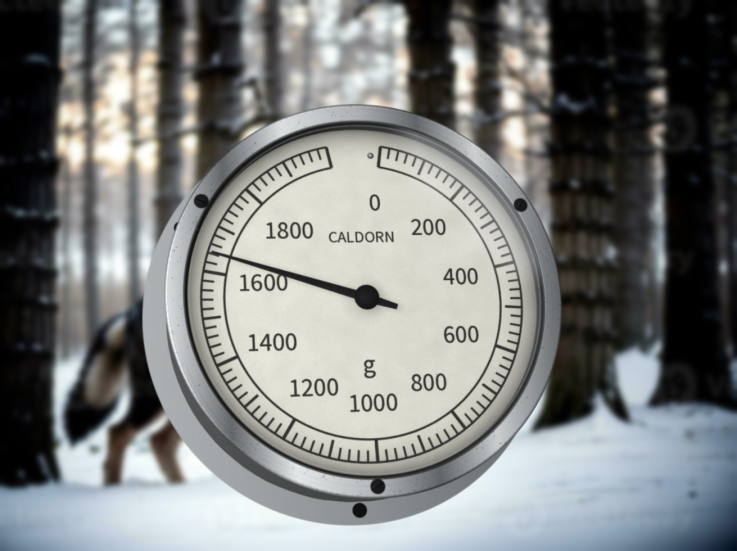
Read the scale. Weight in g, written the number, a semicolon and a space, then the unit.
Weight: 1640; g
